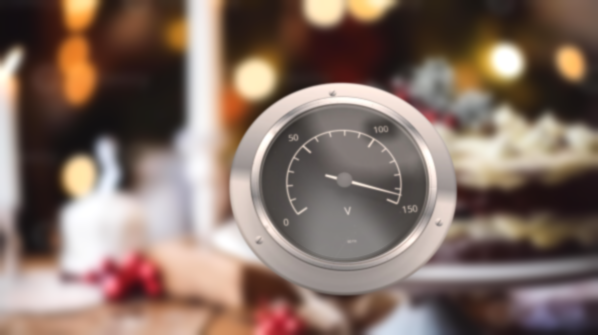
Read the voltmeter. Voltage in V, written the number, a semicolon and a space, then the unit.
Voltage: 145; V
